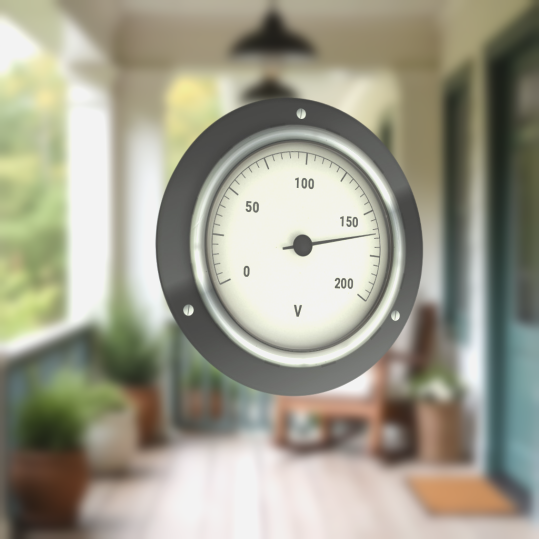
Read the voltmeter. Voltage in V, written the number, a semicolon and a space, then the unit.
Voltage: 162.5; V
